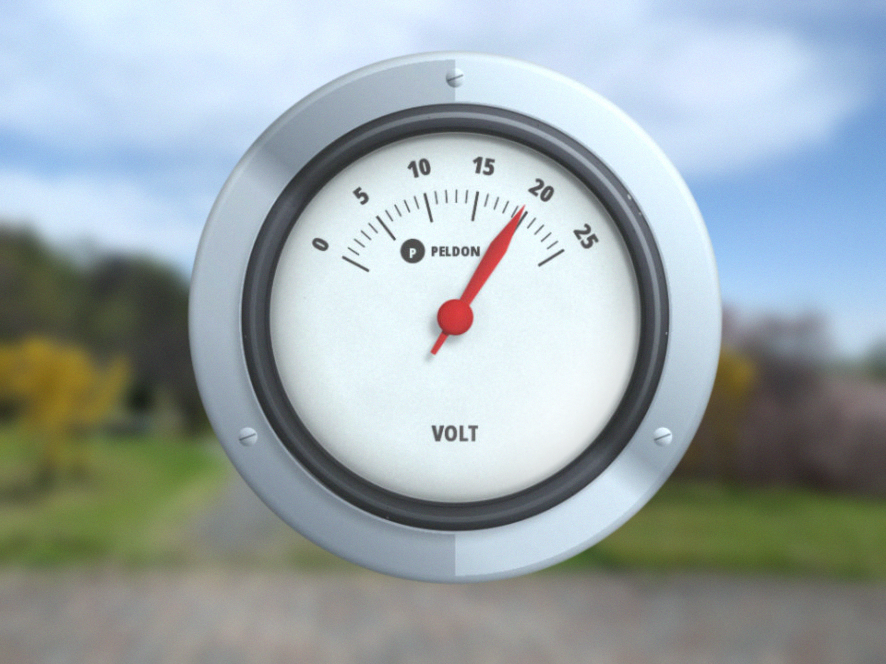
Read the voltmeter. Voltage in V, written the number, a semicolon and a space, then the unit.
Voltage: 19.5; V
